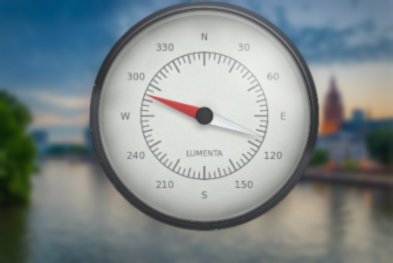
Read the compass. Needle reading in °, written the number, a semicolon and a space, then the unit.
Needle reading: 290; °
